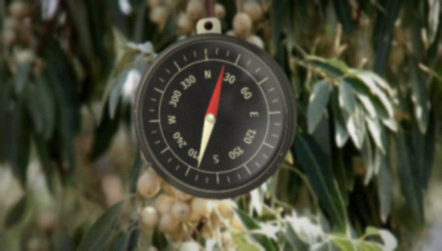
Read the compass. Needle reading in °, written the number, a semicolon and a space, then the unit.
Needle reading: 20; °
